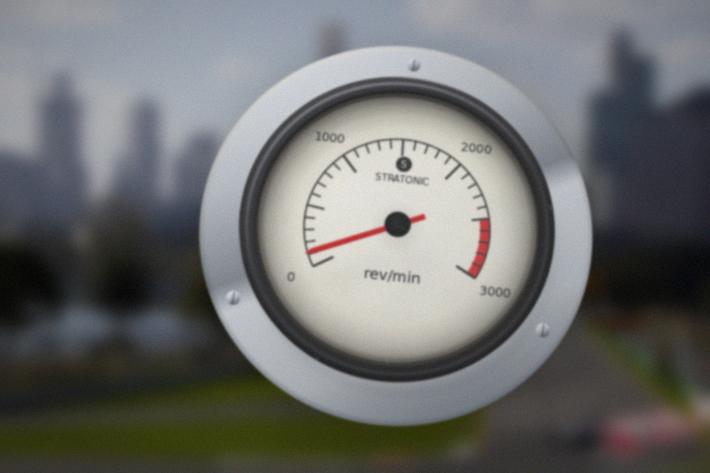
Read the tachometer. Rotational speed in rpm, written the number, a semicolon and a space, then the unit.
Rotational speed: 100; rpm
